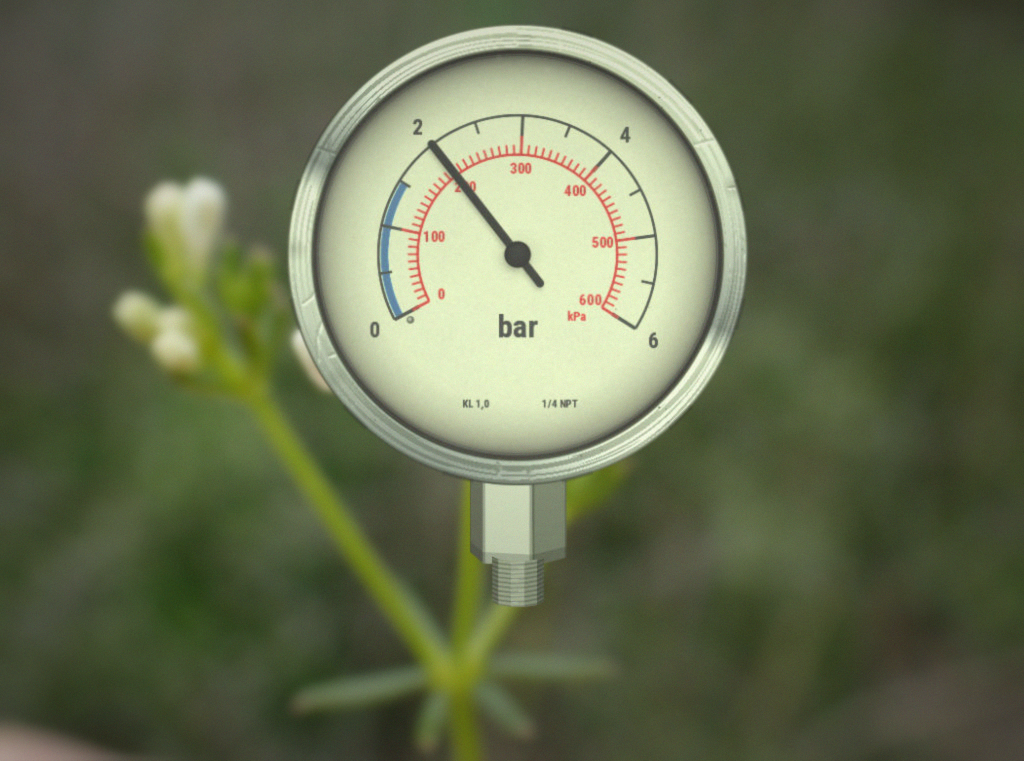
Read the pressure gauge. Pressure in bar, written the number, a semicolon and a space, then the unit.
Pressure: 2; bar
